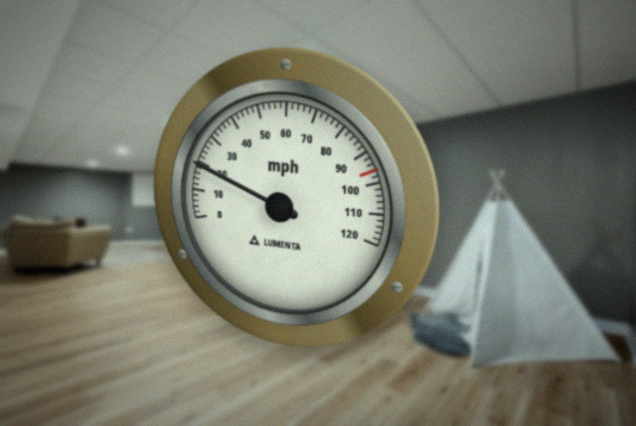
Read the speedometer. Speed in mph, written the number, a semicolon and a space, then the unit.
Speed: 20; mph
